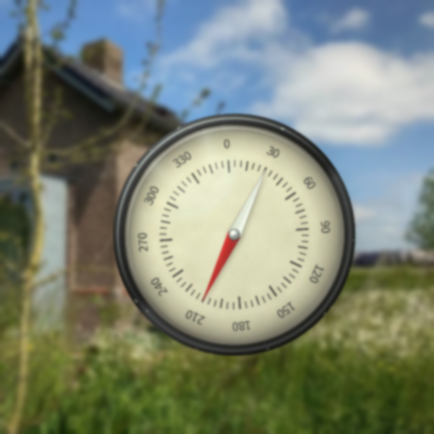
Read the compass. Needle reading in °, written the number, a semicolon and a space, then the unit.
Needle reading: 210; °
